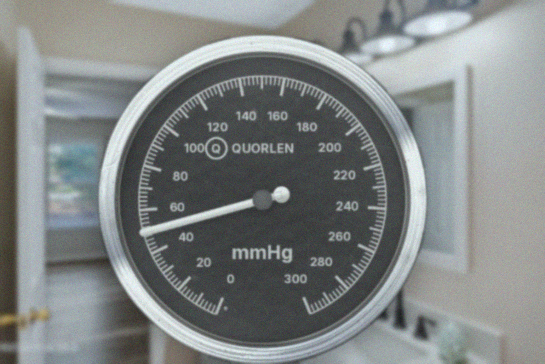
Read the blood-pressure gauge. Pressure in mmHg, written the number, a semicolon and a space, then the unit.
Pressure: 50; mmHg
